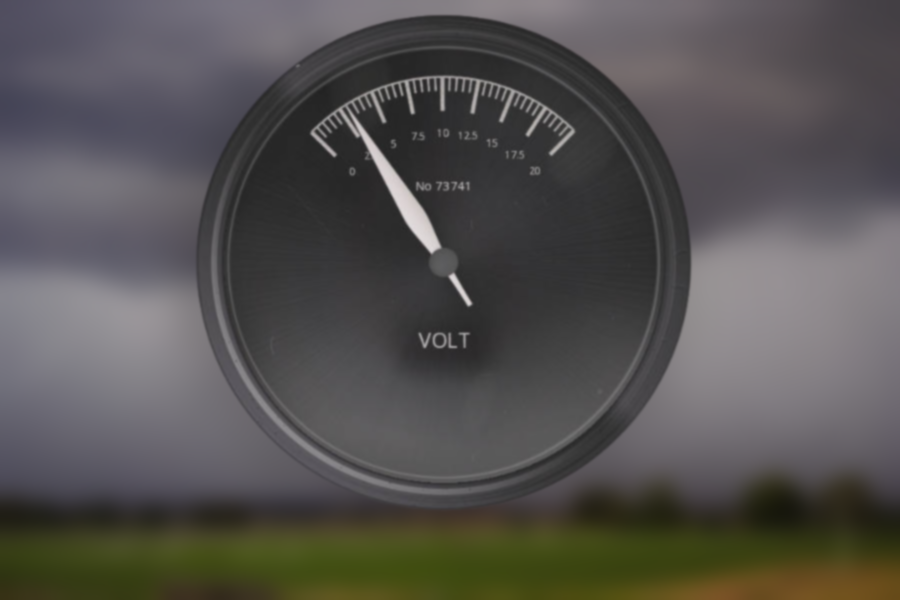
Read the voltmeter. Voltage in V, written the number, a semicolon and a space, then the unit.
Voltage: 3; V
